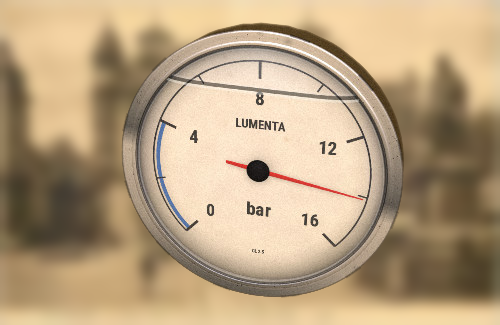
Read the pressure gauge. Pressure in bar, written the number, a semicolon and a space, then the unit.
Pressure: 14; bar
